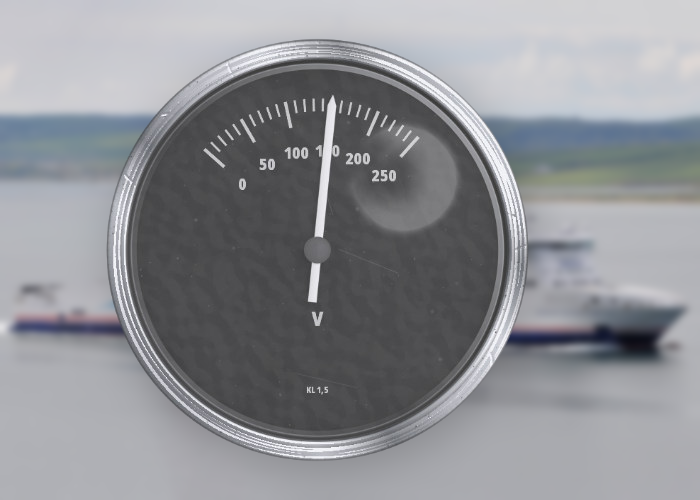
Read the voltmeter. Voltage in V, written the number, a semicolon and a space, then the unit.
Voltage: 150; V
